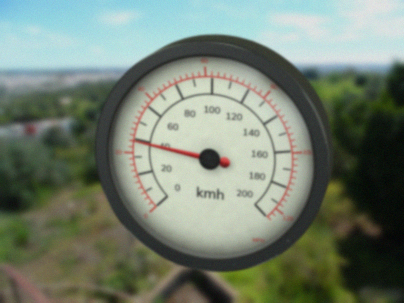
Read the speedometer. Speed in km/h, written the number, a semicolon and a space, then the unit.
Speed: 40; km/h
